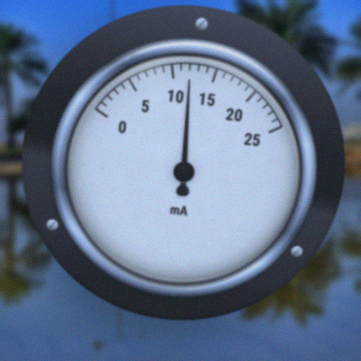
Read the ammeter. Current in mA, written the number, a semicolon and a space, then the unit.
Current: 12; mA
